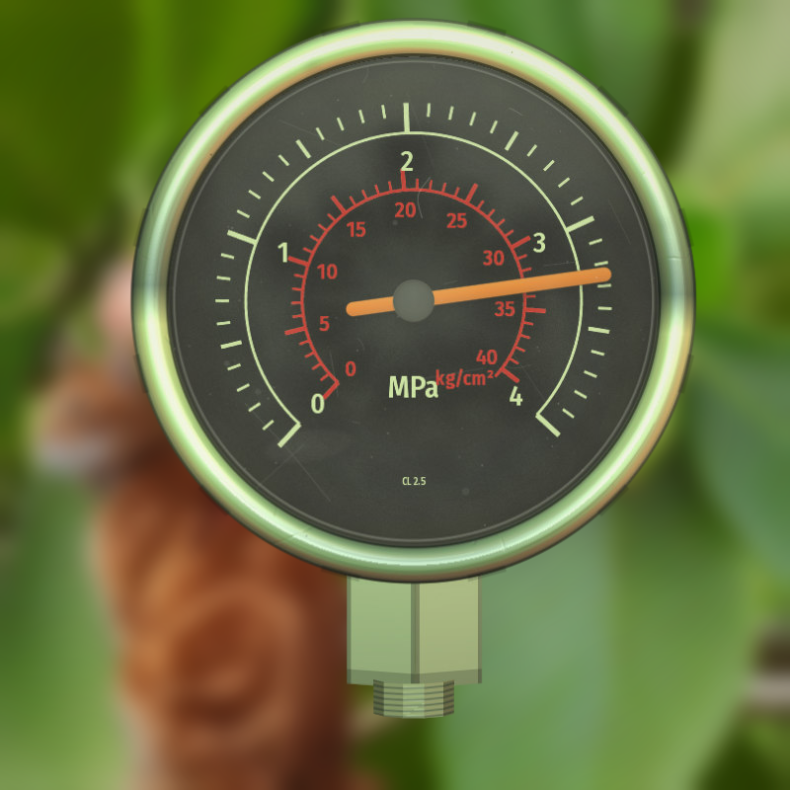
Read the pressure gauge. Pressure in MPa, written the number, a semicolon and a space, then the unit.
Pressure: 3.25; MPa
